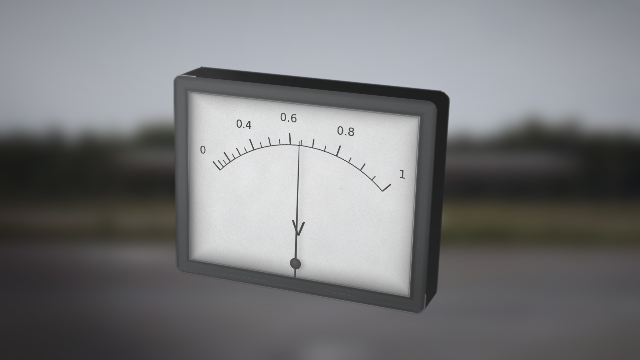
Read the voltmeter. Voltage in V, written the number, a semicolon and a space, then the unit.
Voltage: 0.65; V
